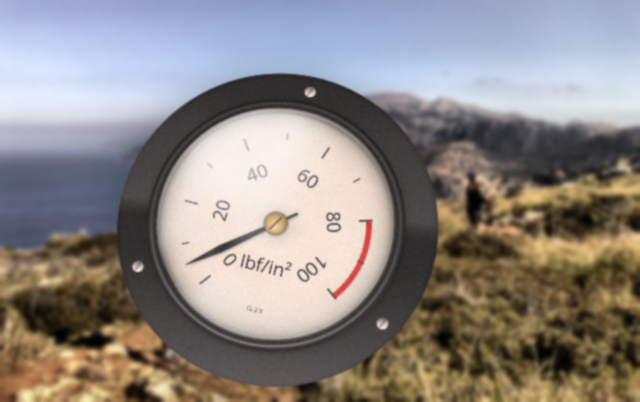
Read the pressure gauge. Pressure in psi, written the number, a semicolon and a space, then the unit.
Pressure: 5; psi
